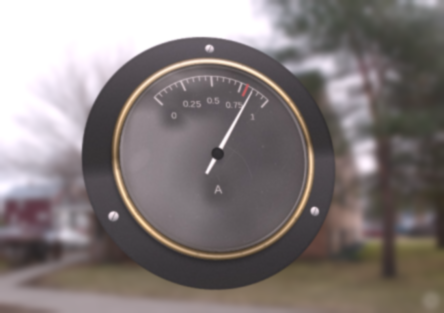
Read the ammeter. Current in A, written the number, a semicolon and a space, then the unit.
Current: 0.85; A
